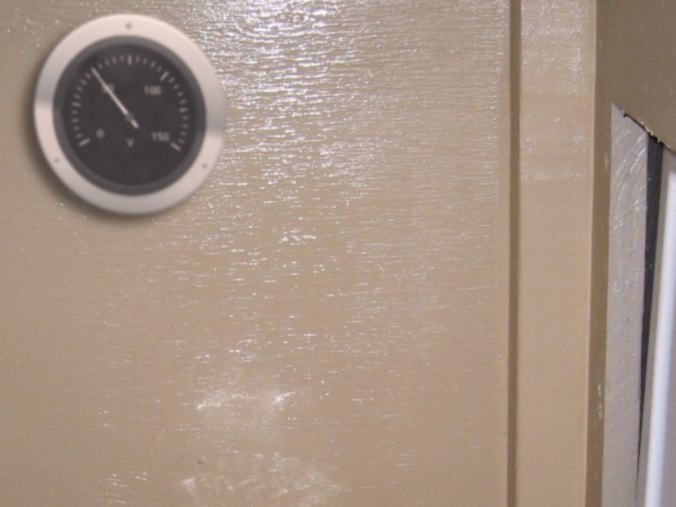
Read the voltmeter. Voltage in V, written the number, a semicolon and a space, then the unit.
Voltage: 50; V
